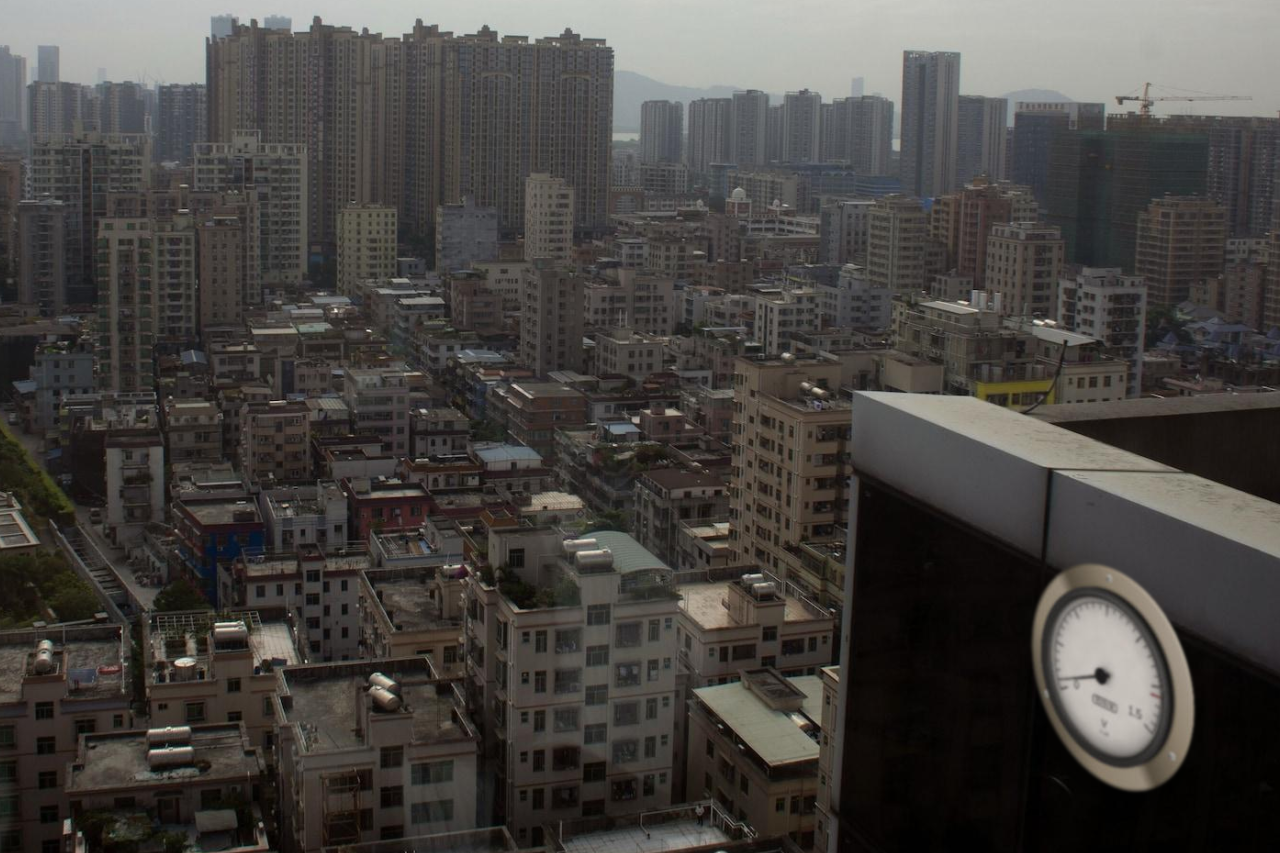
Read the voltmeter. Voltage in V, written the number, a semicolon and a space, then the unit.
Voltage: 0.05; V
